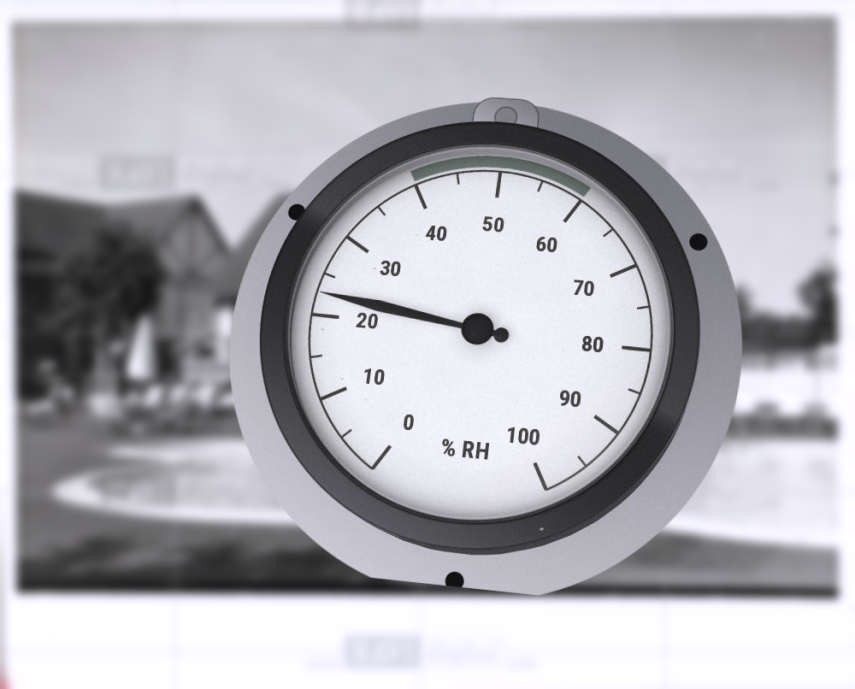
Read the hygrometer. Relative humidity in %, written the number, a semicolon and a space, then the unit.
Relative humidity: 22.5; %
